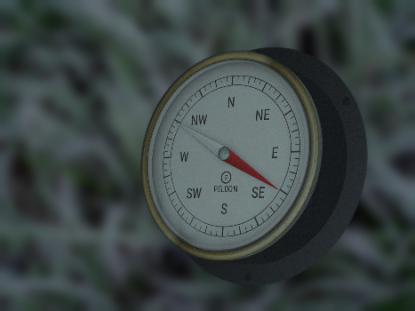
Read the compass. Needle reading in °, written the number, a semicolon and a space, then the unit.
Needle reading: 120; °
